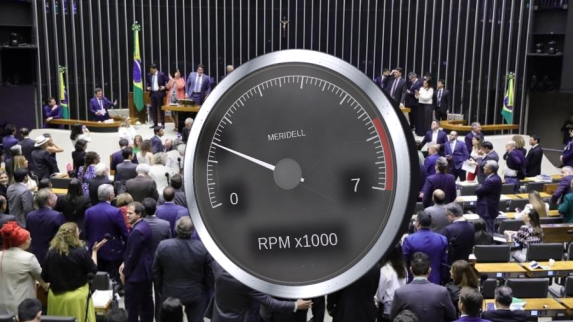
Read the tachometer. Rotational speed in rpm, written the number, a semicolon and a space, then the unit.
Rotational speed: 1400; rpm
